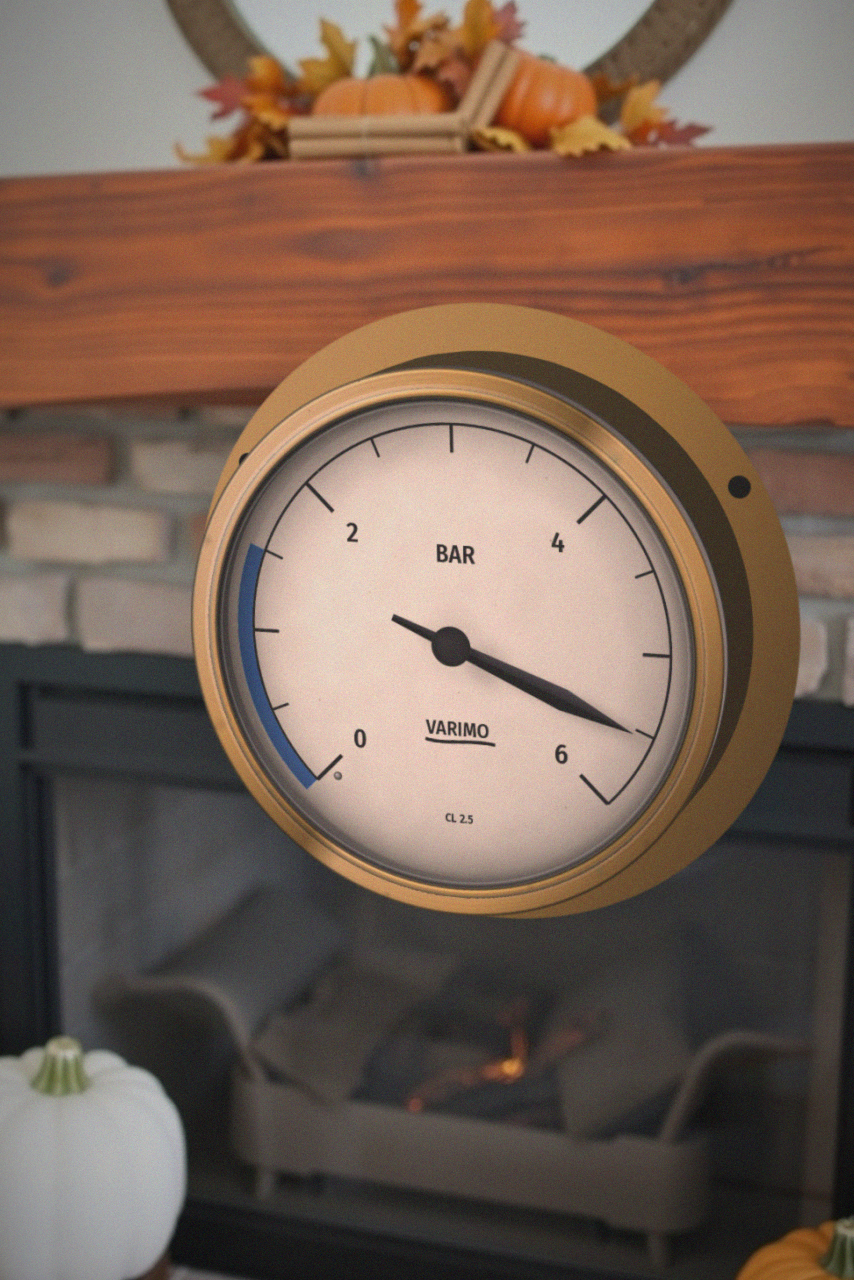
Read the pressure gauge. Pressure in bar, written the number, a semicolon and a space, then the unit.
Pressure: 5.5; bar
